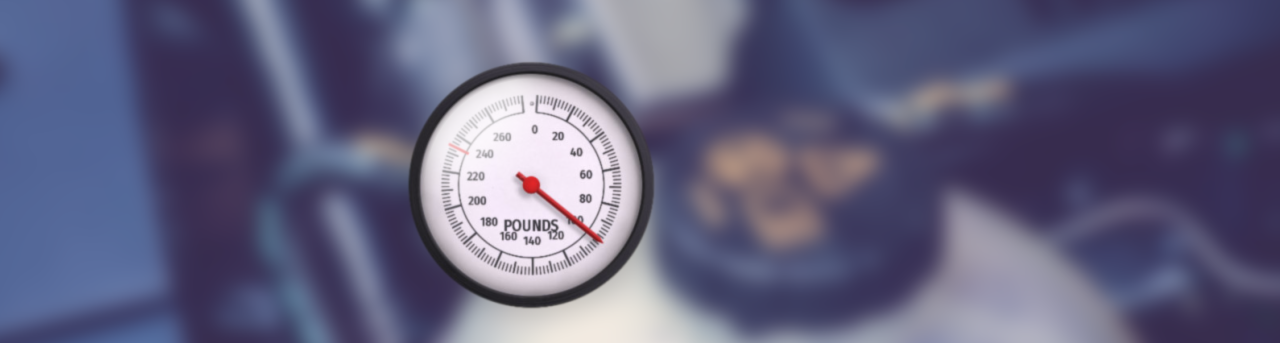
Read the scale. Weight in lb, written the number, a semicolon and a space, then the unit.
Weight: 100; lb
